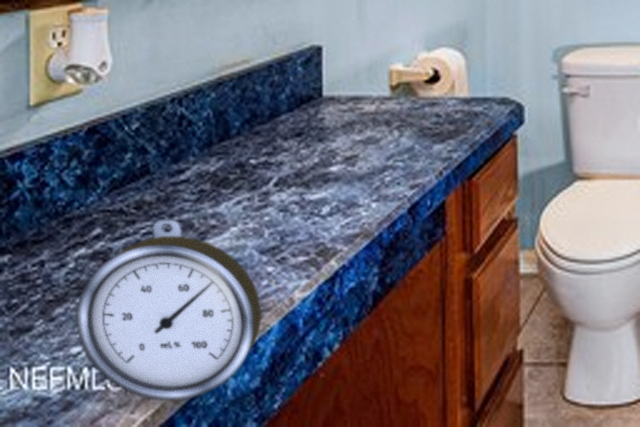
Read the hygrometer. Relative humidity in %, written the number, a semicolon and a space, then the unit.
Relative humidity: 68; %
